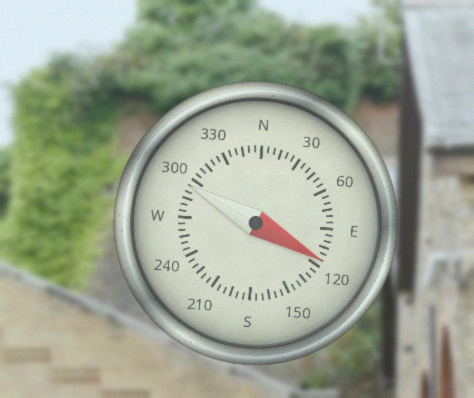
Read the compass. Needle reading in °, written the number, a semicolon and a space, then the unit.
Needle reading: 115; °
